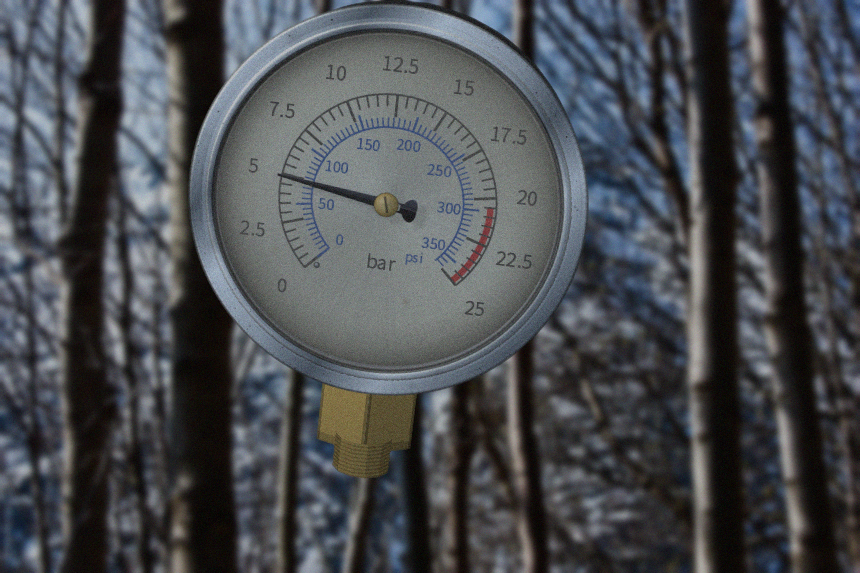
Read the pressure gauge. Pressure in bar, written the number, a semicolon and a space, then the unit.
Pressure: 5; bar
